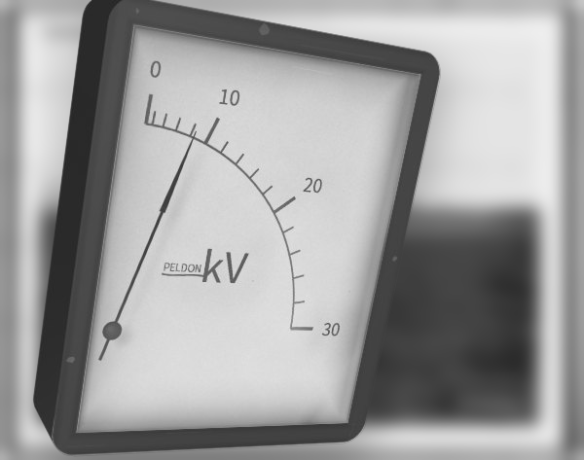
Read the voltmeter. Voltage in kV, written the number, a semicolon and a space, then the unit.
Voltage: 8; kV
